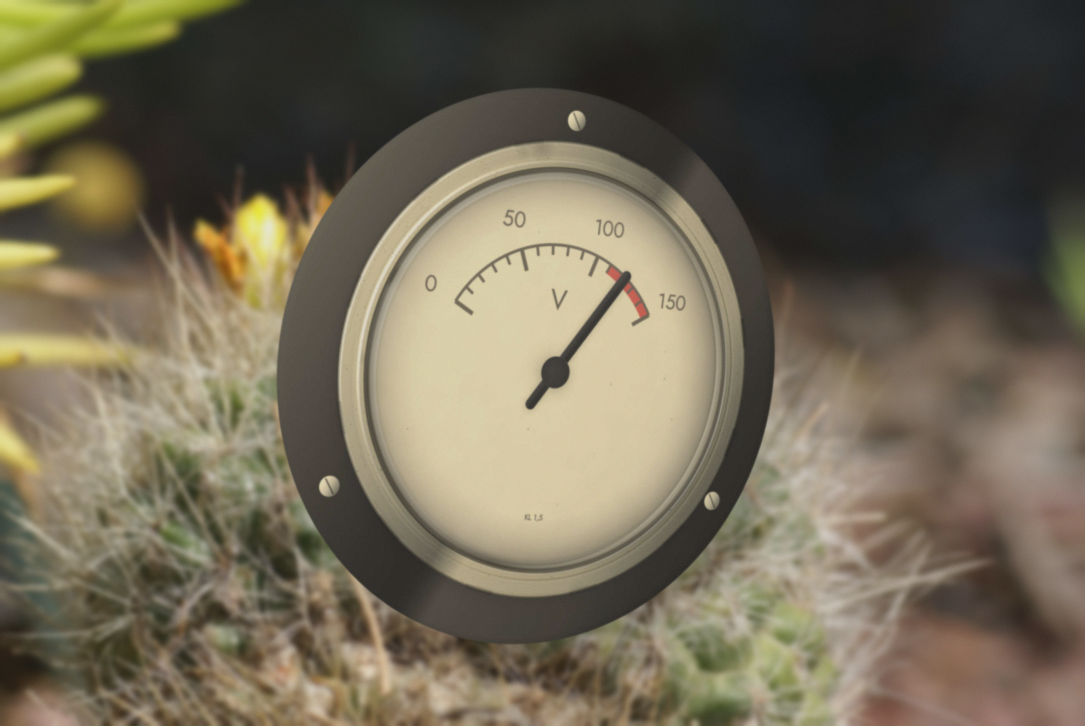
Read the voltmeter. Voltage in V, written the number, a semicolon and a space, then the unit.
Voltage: 120; V
